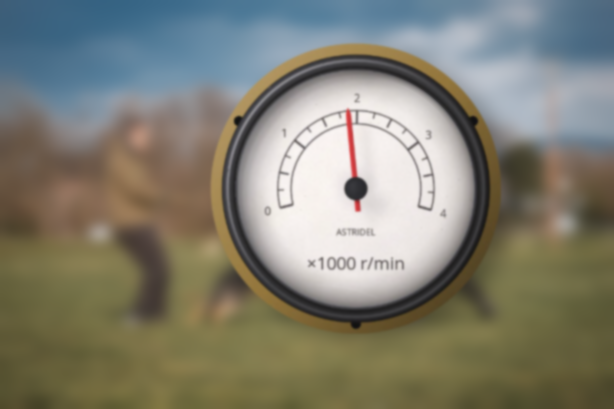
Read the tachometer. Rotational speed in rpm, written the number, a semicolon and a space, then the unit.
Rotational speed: 1875; rpm
